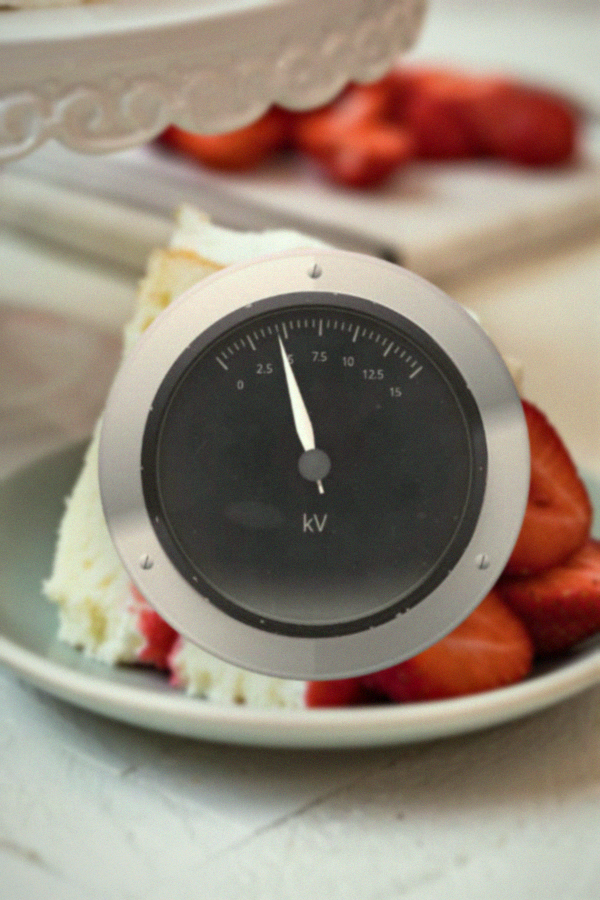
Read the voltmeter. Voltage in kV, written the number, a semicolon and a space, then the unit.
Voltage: 4.5; kV
